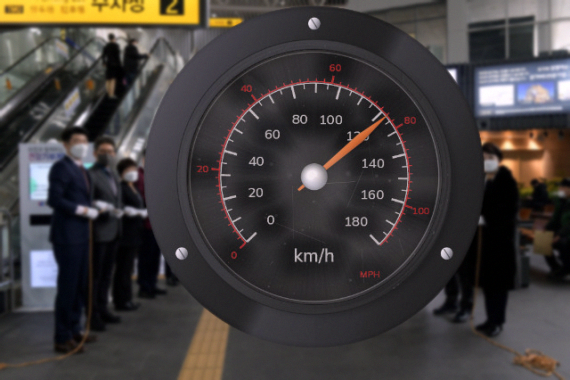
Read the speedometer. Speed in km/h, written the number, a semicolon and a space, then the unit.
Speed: 122.5; km/h
